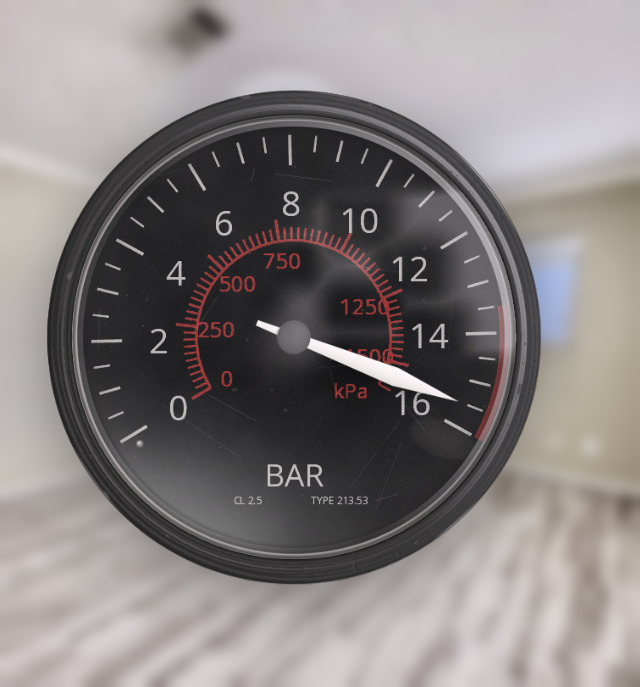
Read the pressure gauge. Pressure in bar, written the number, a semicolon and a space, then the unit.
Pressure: 15.5; bar
